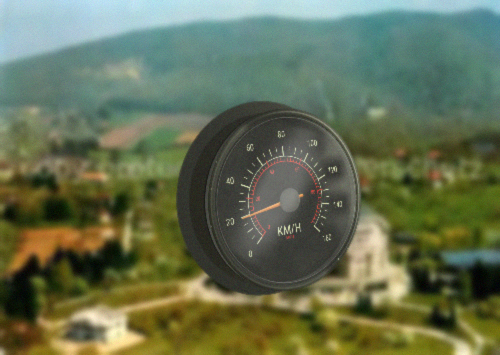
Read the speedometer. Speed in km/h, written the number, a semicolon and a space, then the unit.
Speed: 20; km/h
